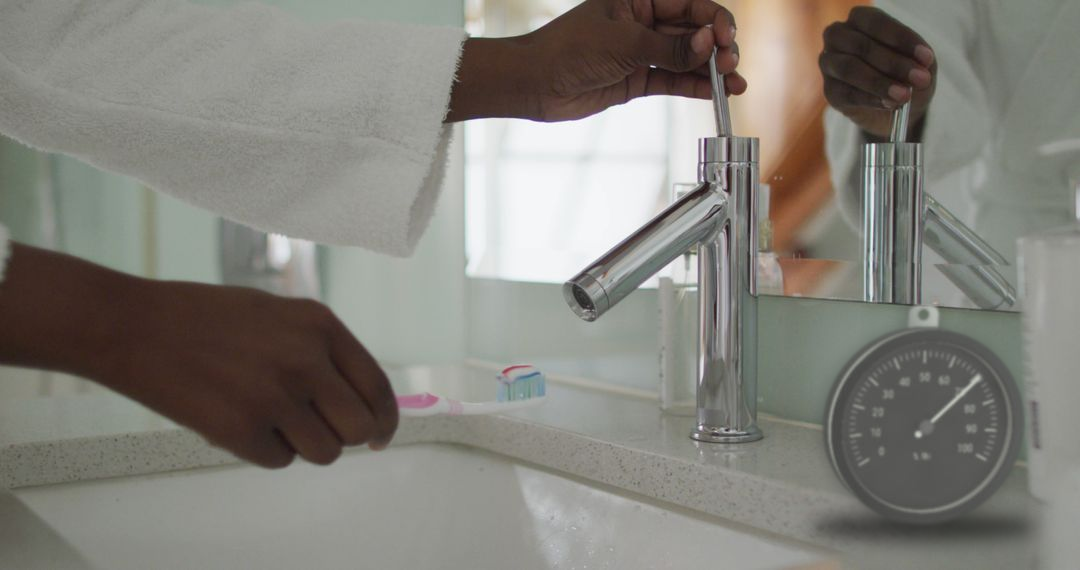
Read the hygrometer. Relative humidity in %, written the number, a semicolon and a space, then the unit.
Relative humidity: 70; %
